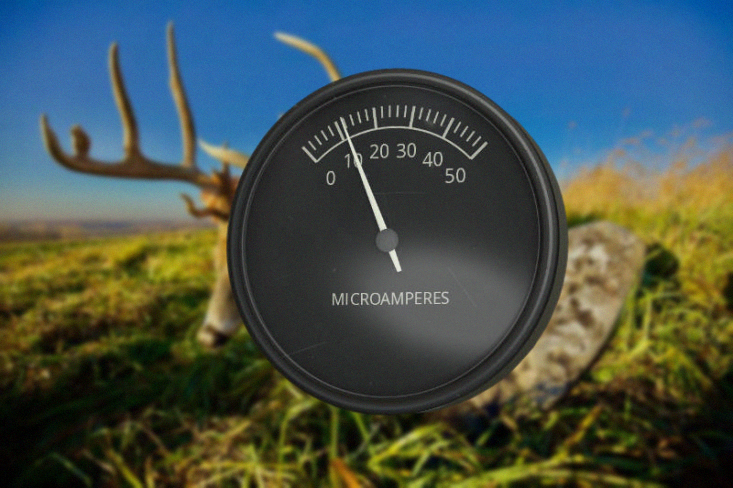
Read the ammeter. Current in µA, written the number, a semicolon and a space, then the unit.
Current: 12; µA
